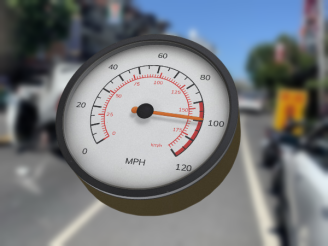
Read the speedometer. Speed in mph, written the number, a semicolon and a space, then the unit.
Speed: 100; mph
